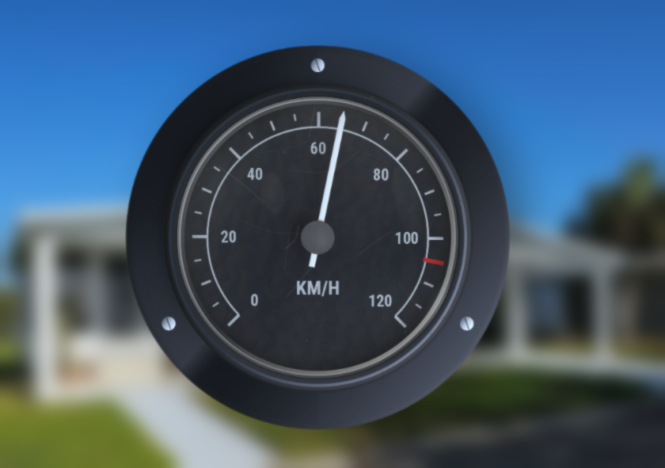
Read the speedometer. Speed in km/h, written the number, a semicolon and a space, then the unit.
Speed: 65; km/h
